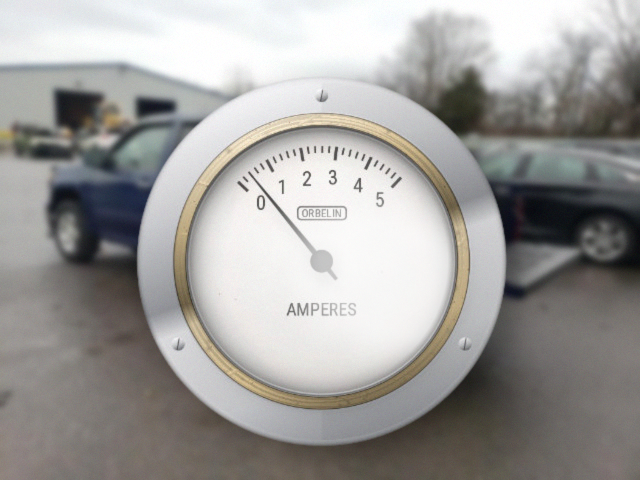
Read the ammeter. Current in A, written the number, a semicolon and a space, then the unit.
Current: 0.4; A
